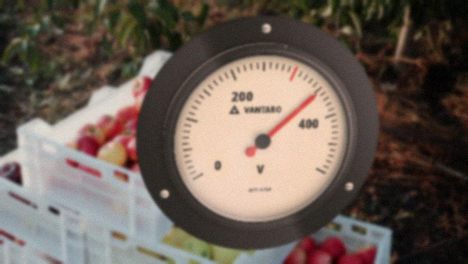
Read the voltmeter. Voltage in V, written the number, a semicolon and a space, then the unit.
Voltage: 350; V
